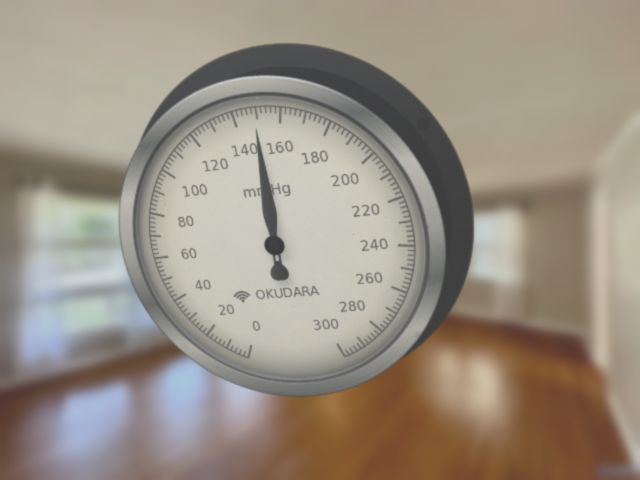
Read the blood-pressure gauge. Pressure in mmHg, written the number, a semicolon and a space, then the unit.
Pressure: 150; mmHg
